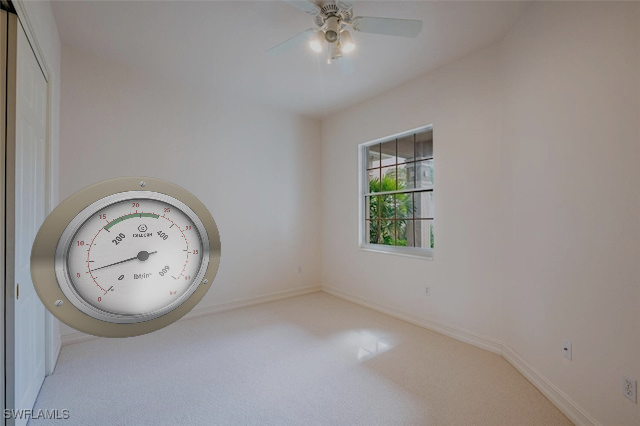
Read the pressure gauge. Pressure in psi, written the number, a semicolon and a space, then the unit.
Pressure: 75; psi
